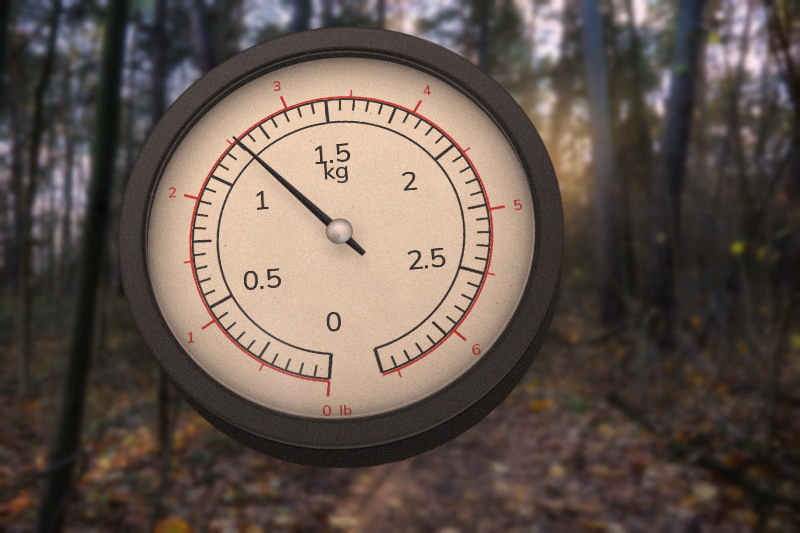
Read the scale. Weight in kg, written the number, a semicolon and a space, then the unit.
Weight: 1.15; kg
